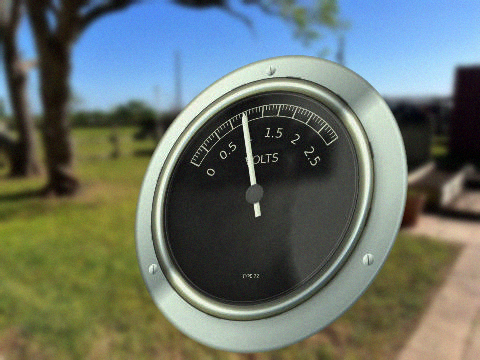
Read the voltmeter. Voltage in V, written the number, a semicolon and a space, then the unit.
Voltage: 1; V
